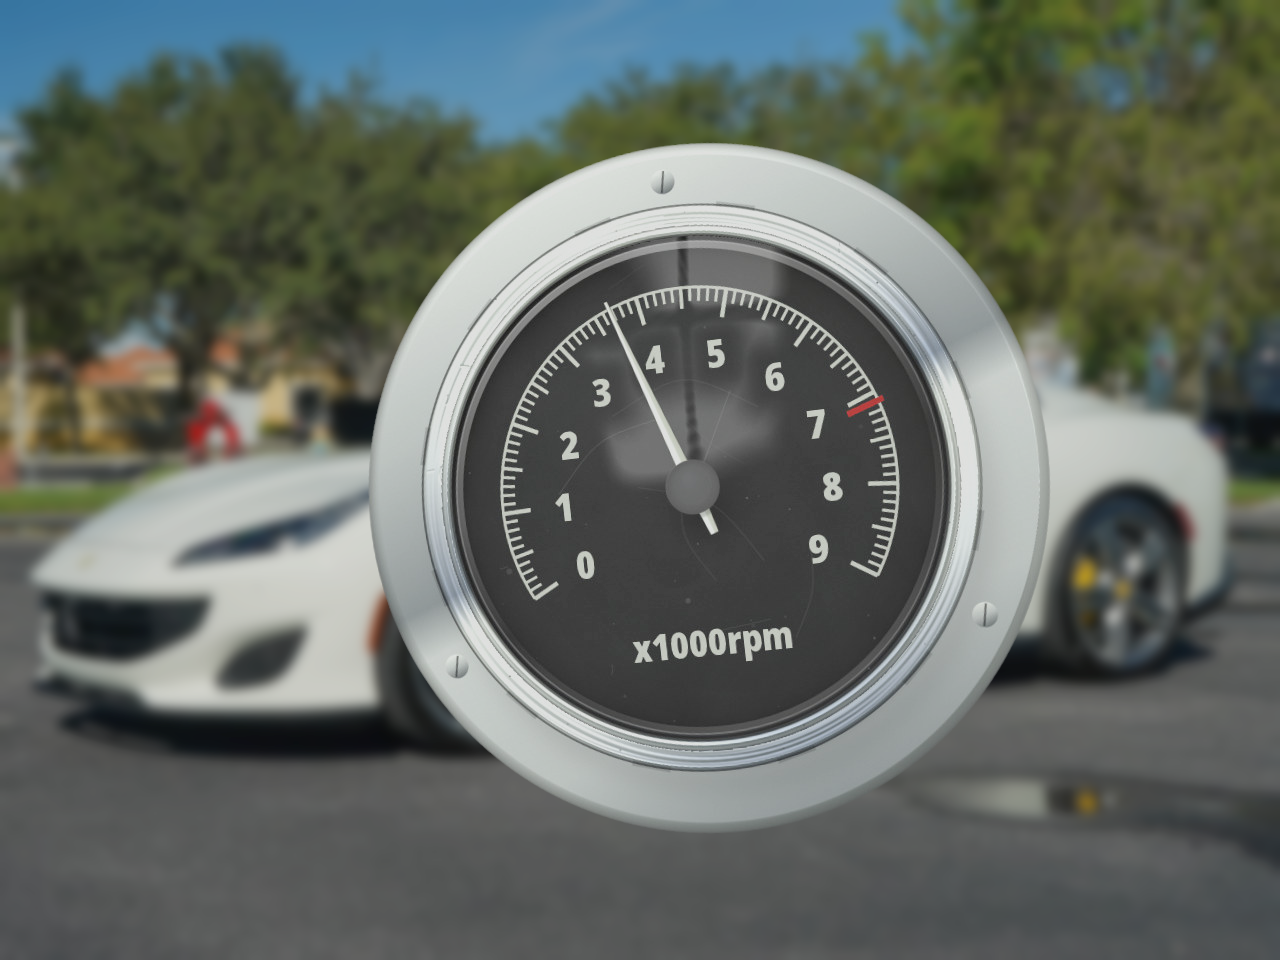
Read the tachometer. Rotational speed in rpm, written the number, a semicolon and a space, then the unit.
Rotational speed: 3700; rpm
